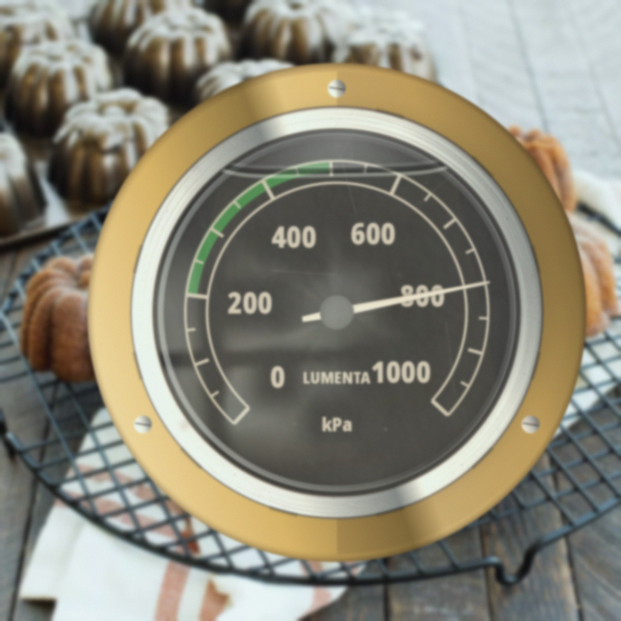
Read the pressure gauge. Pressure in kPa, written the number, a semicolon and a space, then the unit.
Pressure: 800; kPa
